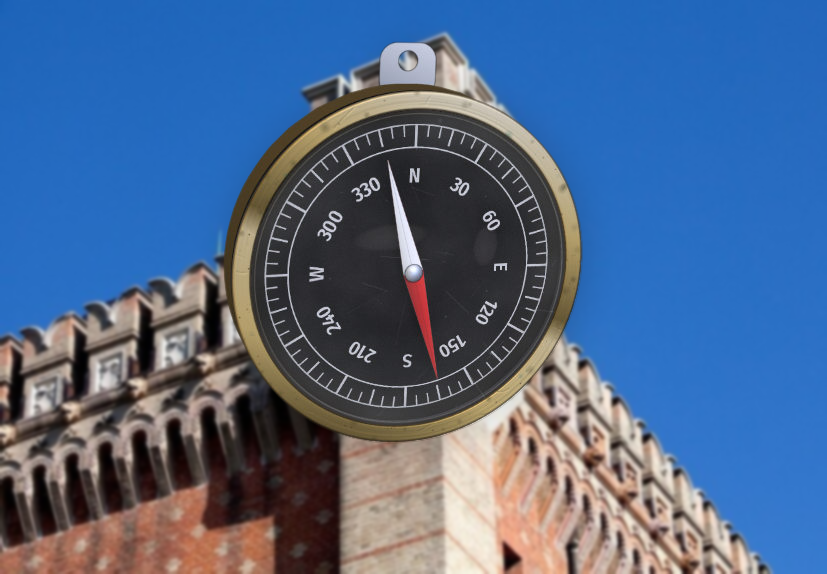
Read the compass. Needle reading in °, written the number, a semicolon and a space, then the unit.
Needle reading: 165; °
